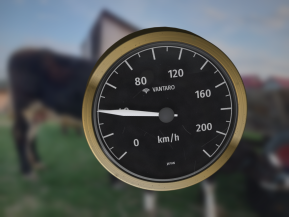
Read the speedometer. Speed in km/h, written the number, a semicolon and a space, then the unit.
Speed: 40; km/h
